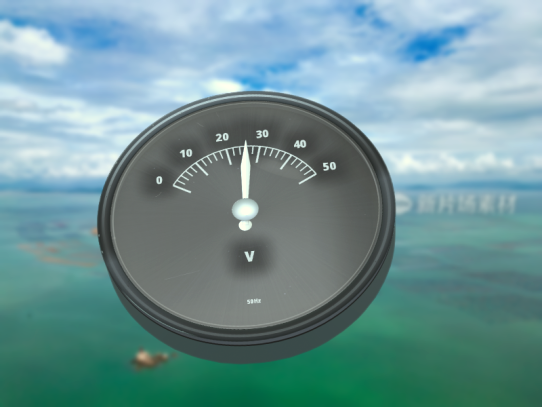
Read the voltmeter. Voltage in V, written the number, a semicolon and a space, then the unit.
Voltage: 26; V
